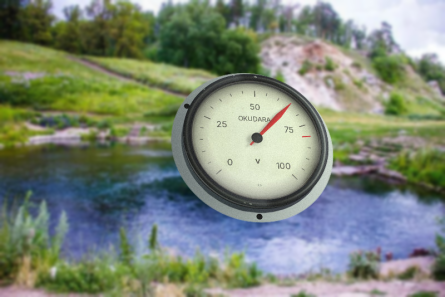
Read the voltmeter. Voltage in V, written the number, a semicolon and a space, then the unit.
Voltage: 65; V
